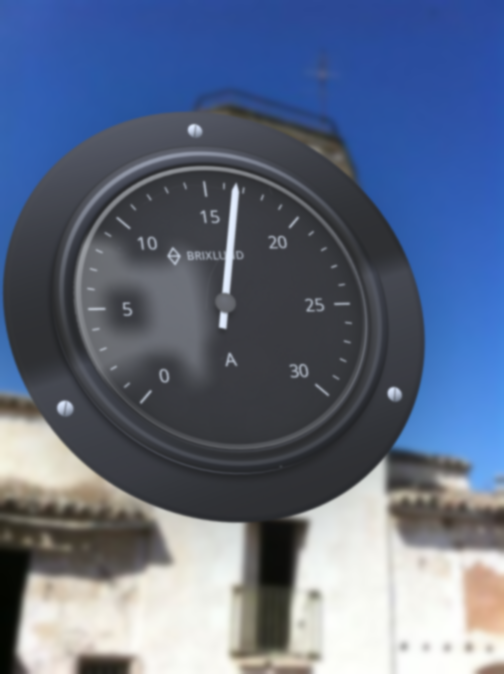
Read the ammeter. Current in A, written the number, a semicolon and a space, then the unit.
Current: 16.5; A
